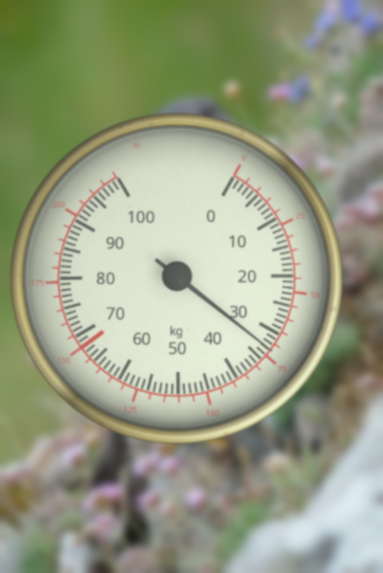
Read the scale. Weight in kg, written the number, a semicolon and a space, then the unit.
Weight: 33; kg
